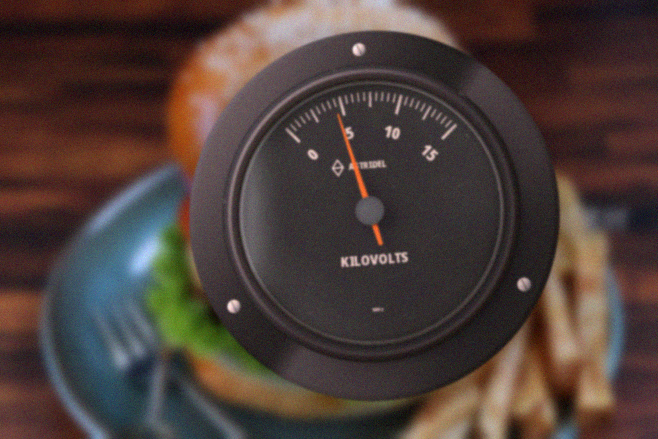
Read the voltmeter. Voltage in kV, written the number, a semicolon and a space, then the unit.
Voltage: 4.5; kV
